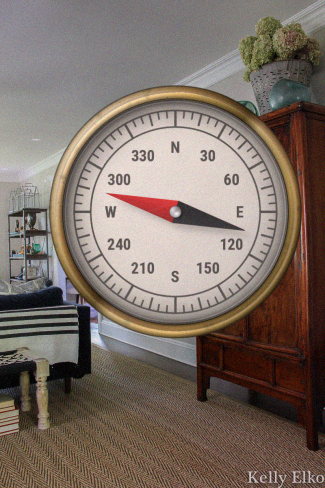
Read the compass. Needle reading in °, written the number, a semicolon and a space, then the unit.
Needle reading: 285; °
